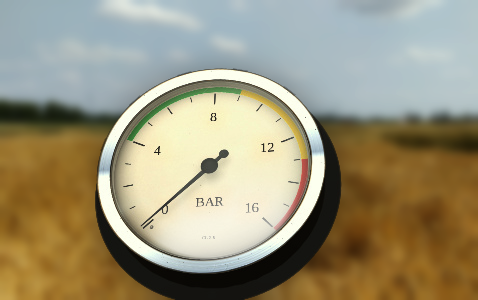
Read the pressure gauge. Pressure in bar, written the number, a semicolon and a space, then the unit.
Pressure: 0; bar
